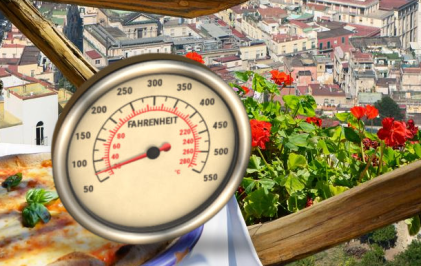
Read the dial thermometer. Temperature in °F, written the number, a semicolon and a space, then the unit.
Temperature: 75; °F
